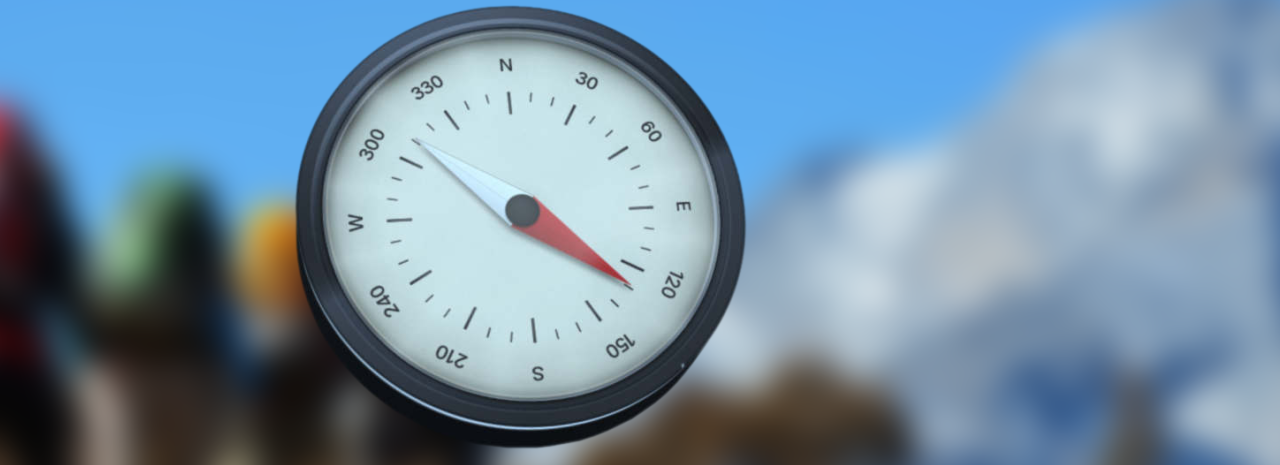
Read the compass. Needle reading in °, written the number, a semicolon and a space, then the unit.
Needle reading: 130; °
